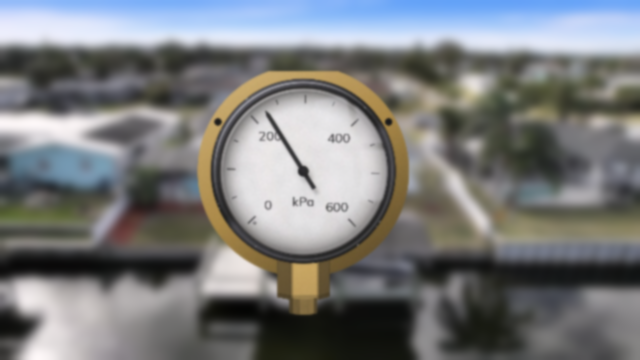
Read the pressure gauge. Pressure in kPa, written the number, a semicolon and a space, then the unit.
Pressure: 225; kPa
